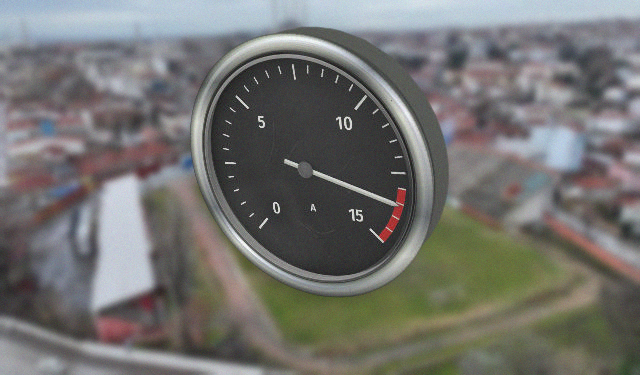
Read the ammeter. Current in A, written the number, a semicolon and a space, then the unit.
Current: 13.5; A
